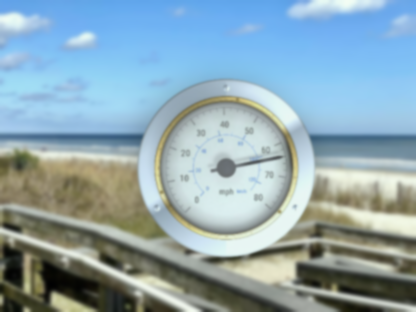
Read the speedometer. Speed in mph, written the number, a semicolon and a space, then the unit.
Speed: 64; mph
